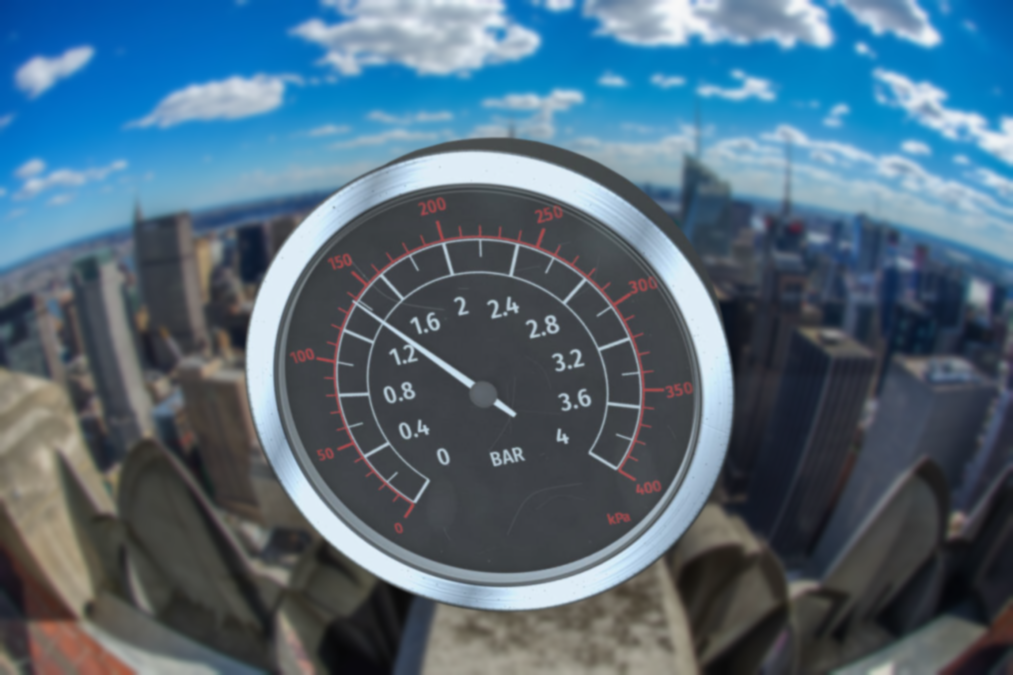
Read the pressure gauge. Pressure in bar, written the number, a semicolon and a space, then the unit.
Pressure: 1.4; bar
